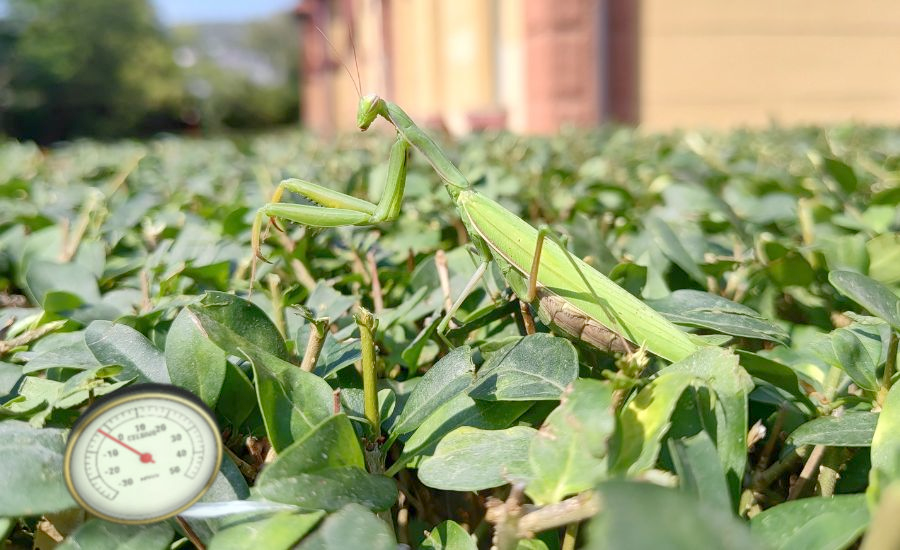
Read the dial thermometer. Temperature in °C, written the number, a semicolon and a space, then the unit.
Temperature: -2; °C
